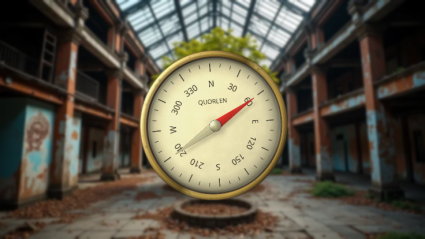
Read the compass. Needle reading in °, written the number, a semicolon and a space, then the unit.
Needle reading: 60; °
